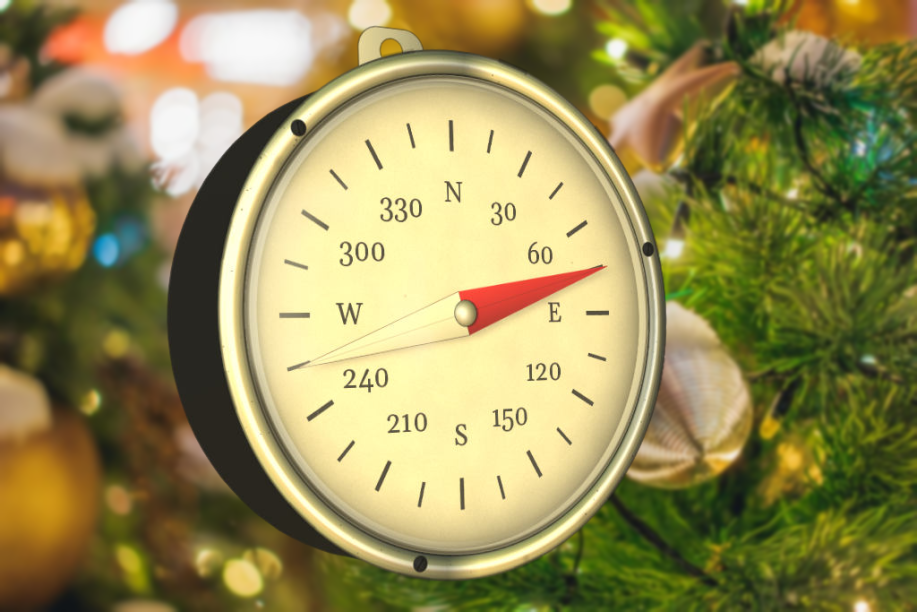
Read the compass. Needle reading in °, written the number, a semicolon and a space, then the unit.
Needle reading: 75; °
